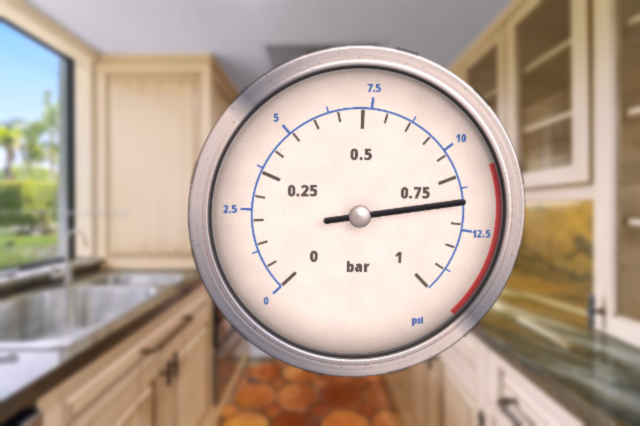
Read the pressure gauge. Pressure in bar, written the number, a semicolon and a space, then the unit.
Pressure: 0.8; bar
